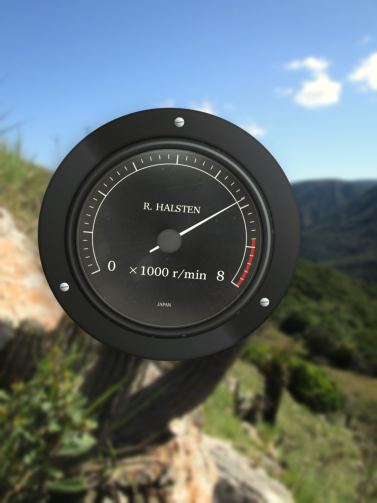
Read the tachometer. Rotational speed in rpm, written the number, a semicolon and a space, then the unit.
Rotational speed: 5800; rpm
